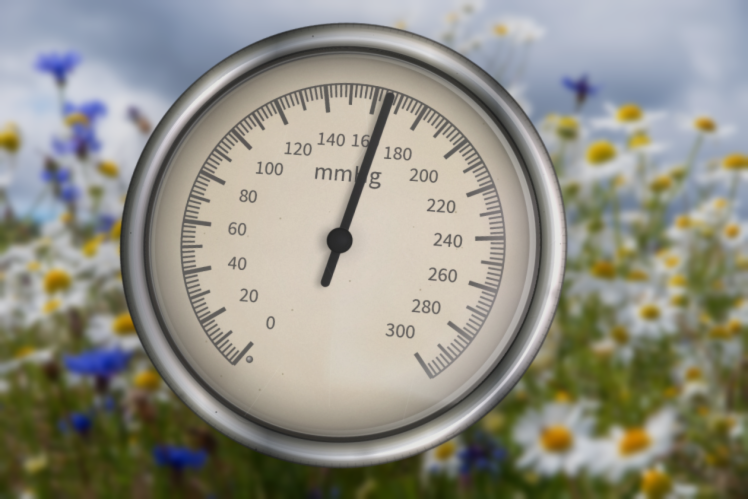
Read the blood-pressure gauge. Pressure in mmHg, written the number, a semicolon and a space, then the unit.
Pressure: 166; mmHg
